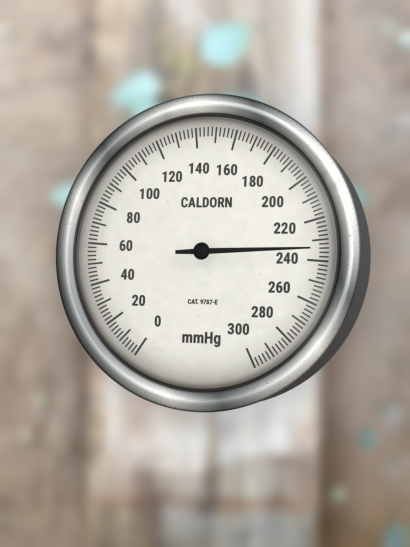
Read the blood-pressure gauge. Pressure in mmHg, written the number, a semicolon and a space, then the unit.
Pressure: 234; mmHg
